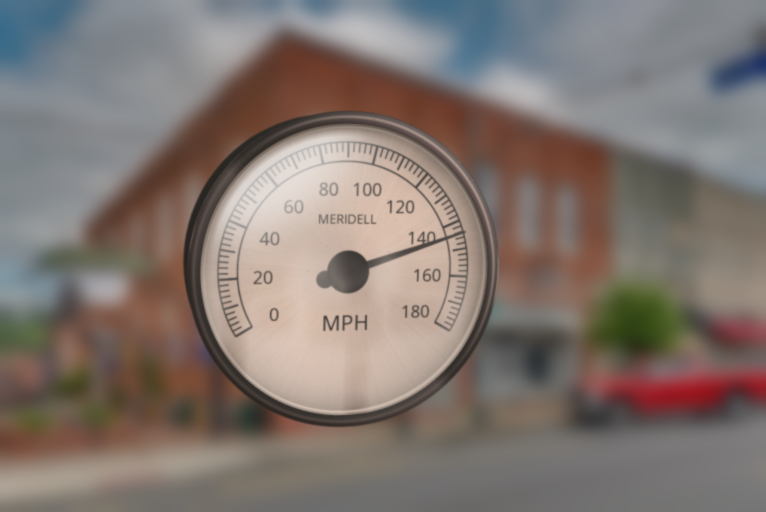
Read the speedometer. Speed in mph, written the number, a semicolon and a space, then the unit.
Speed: 144; mph
